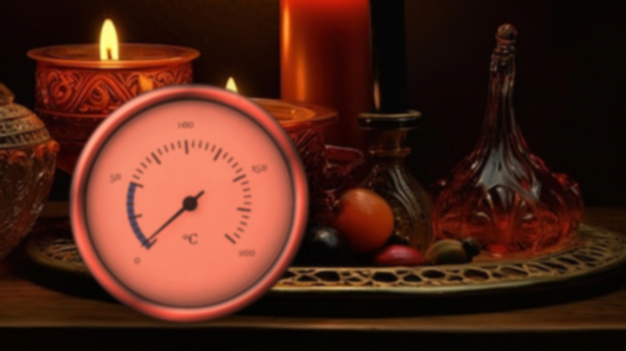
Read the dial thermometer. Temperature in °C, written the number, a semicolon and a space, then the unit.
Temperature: 5; °C
